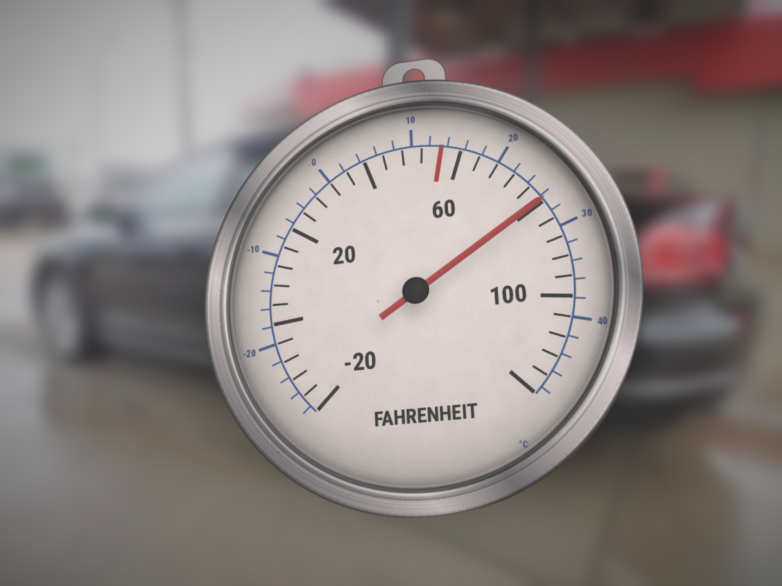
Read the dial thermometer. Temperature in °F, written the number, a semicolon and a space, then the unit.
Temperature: 80; °F
